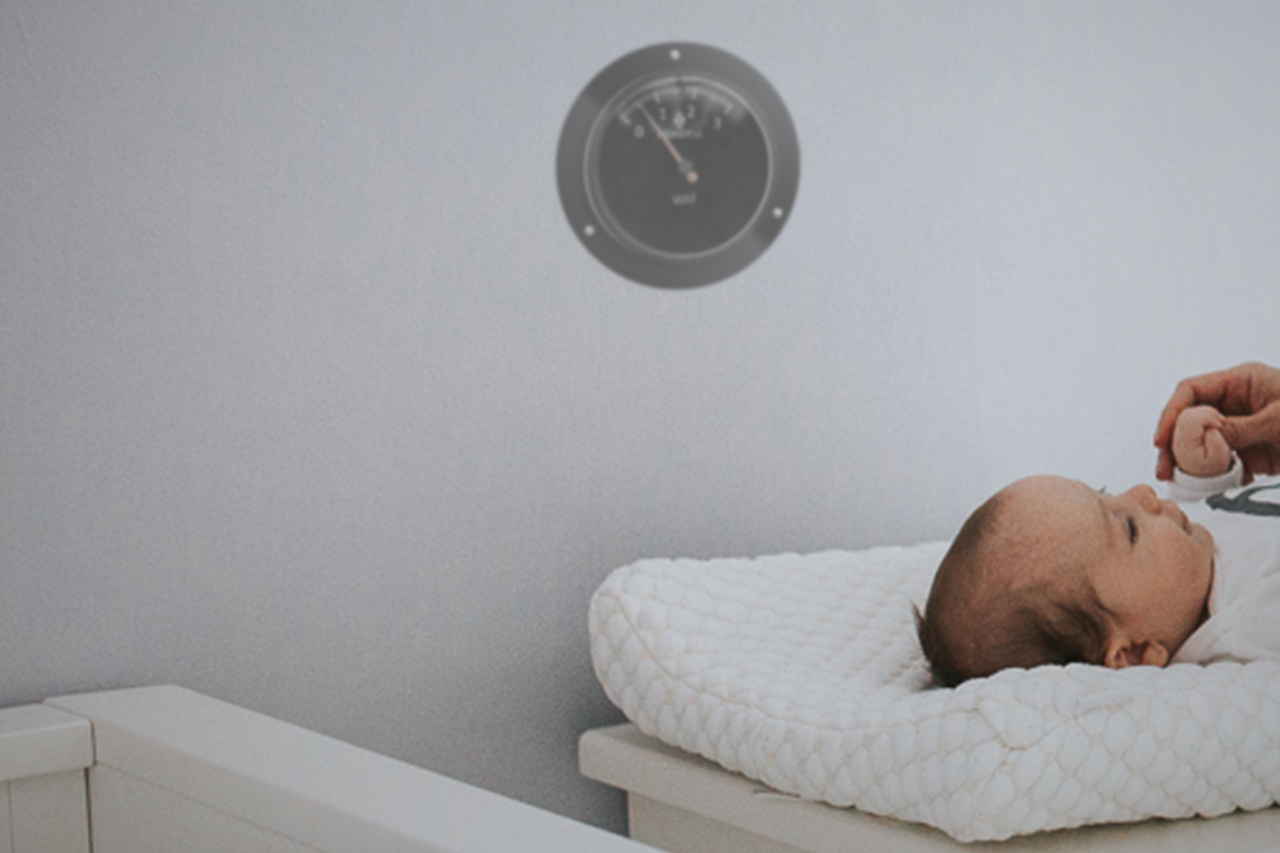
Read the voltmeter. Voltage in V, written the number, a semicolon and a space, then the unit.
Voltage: 0.5; V
